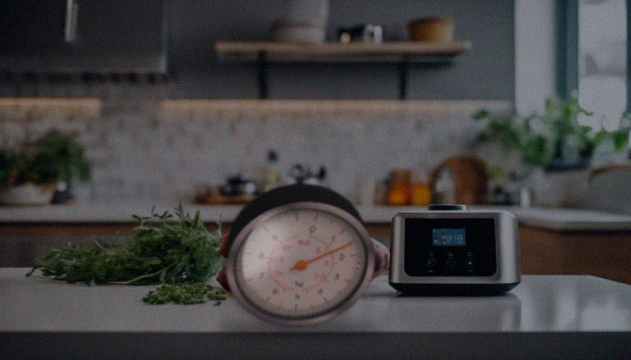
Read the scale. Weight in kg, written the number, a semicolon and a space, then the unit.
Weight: 1.5; kg
